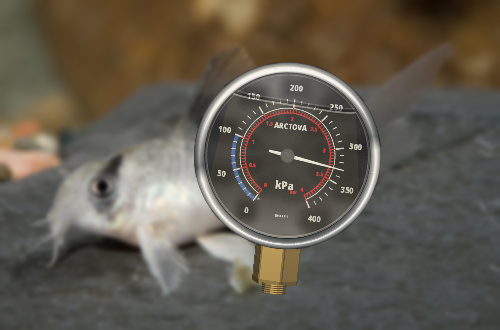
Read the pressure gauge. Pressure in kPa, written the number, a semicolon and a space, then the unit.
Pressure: 330; kPa
